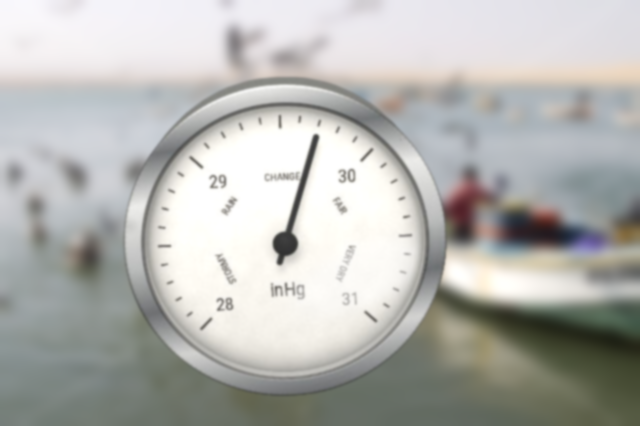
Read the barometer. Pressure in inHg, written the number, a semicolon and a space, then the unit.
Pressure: 29.7; inHg
